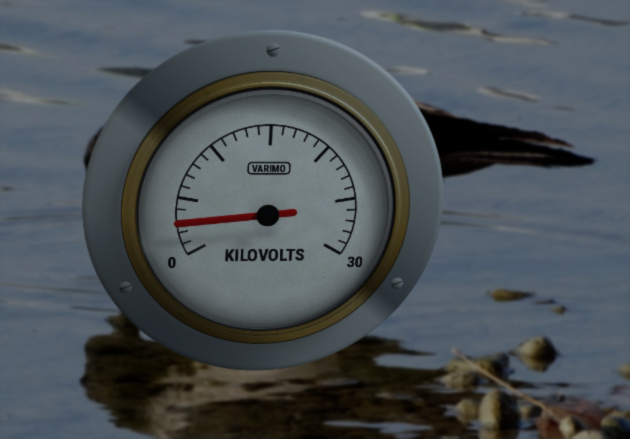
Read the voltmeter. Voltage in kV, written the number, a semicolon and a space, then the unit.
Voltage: 3; kV
